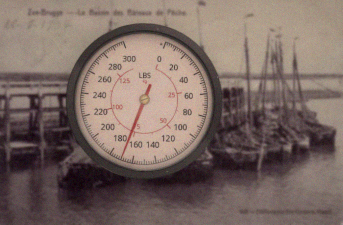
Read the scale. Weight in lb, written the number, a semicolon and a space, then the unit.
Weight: 170; lb
